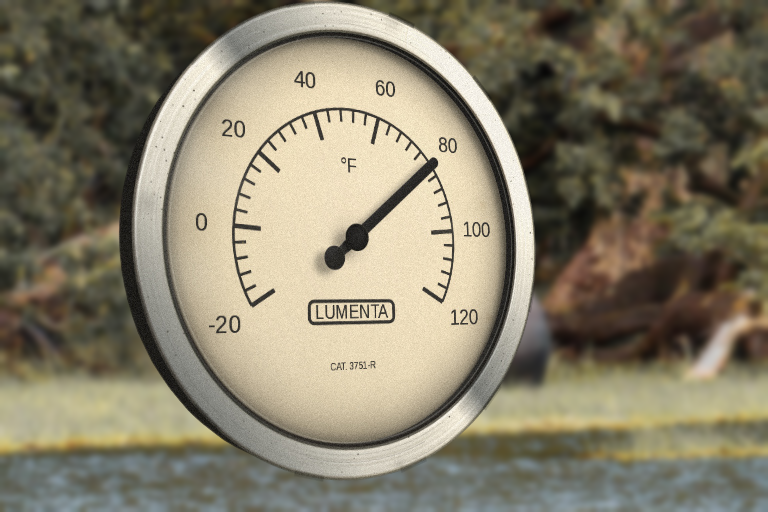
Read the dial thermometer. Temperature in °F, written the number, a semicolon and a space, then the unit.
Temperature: 80; °F
